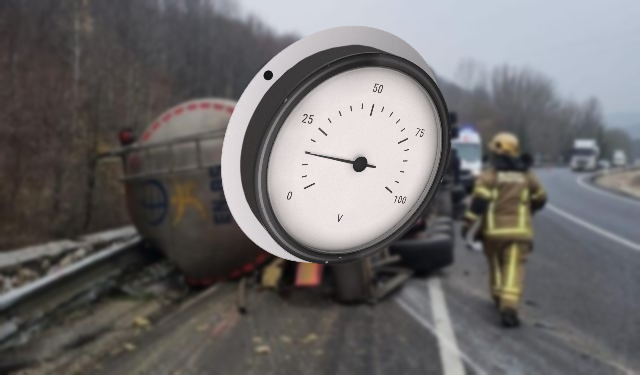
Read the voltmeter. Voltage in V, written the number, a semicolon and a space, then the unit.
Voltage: 15; V
